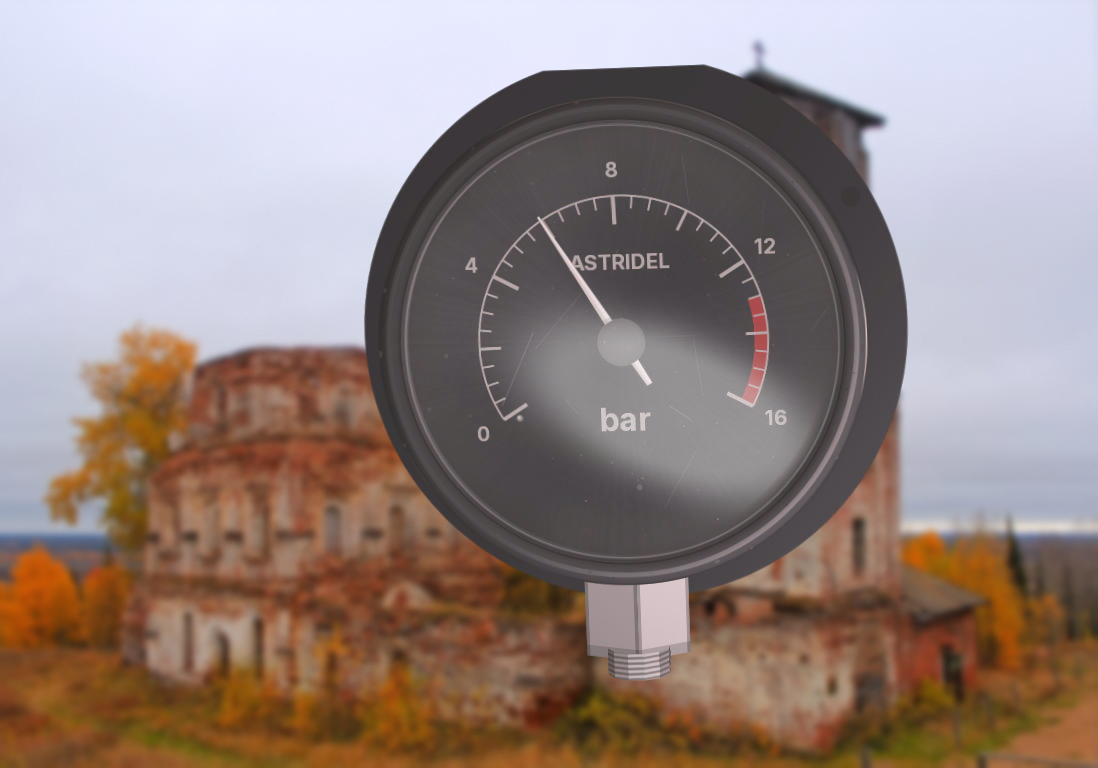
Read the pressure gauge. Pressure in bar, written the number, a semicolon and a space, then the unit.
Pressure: 6; bar
